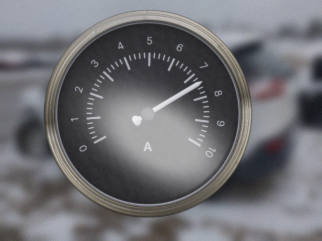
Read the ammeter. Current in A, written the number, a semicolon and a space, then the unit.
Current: 7.4; A
